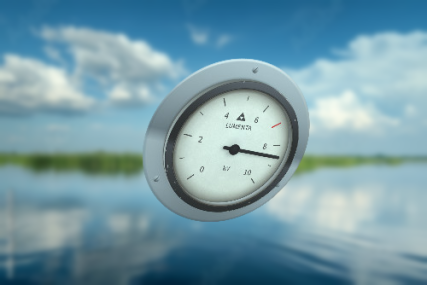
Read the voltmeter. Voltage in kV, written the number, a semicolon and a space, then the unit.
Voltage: 8.5; kV
